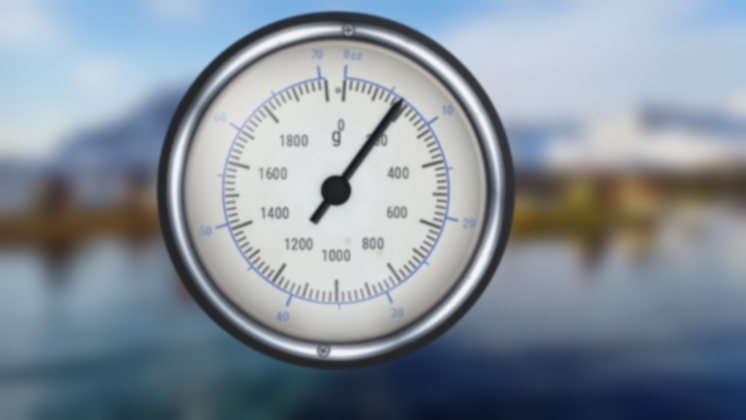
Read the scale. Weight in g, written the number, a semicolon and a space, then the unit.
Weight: 180; g
